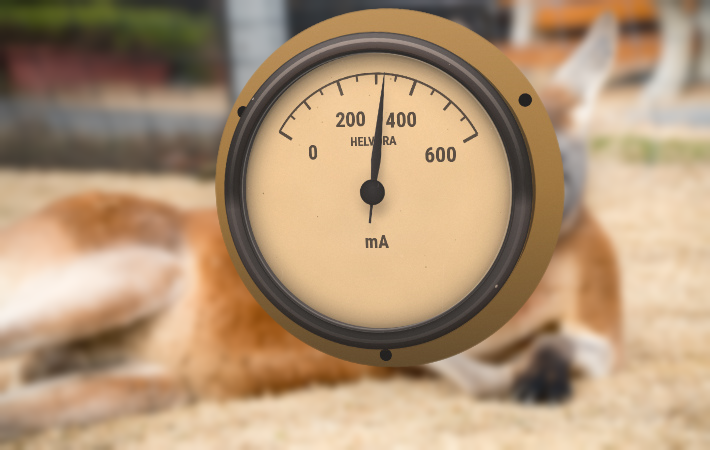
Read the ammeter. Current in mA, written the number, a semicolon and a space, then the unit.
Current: 325; mA
